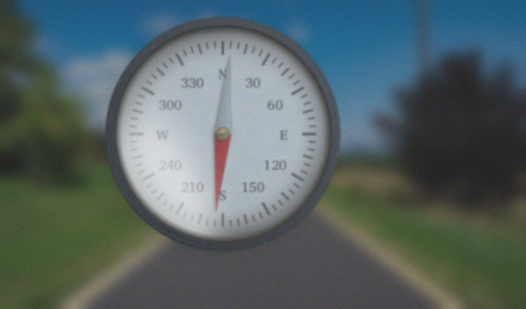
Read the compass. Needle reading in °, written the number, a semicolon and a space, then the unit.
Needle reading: 185; °
